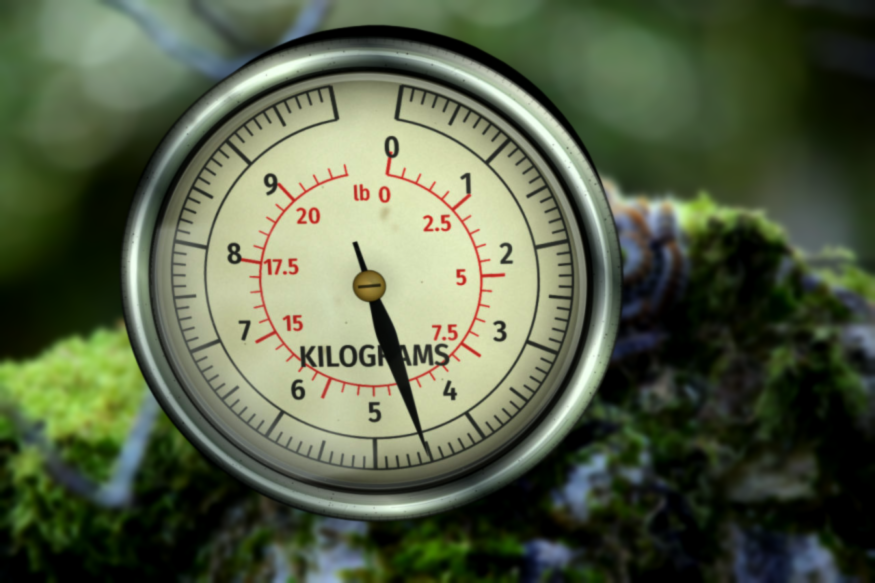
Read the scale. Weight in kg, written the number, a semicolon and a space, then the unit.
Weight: 4.5; kg
